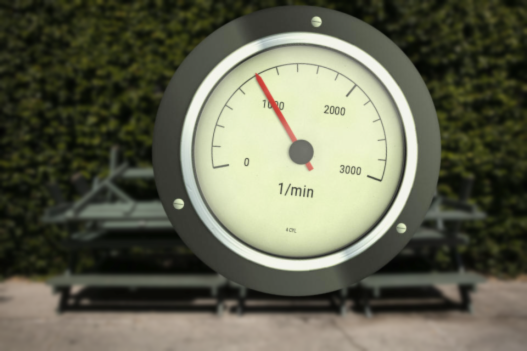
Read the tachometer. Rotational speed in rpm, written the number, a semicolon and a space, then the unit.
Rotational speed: 1000; rpm
